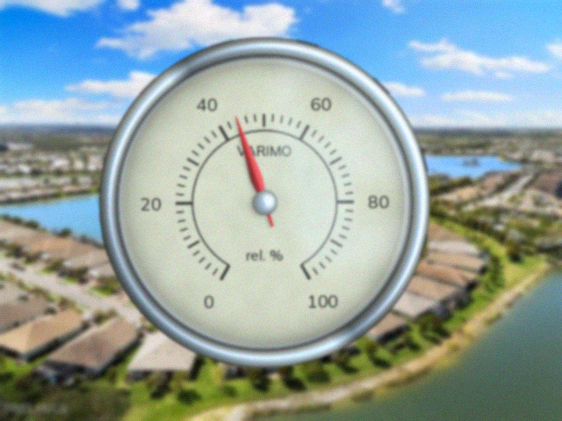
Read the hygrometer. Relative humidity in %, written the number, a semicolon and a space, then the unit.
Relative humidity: 44; %
